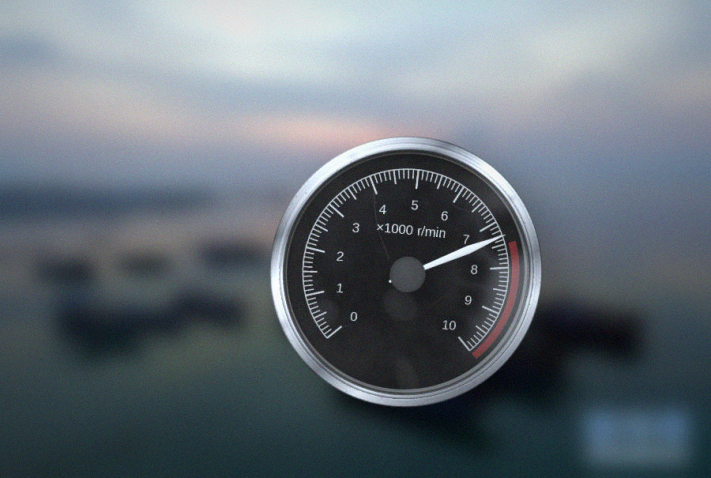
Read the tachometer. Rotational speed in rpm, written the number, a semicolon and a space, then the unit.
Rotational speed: 7300; rpm
